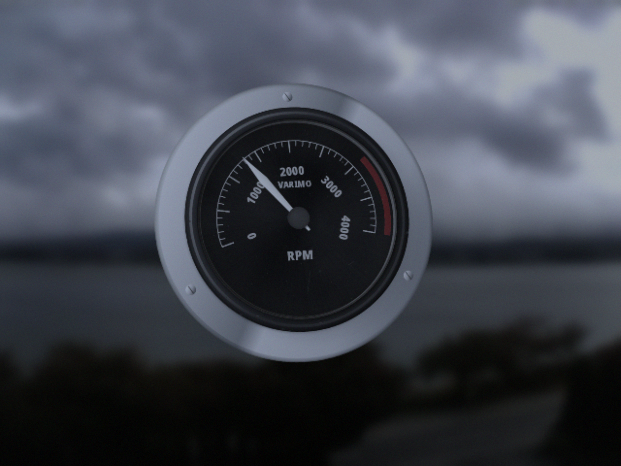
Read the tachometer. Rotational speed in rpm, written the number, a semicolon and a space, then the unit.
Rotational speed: 1300; rpm
